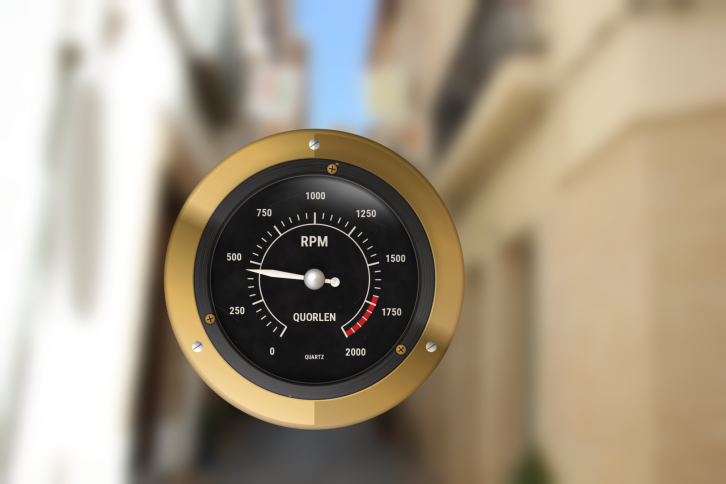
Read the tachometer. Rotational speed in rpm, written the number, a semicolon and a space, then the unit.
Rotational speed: 450; rpm
